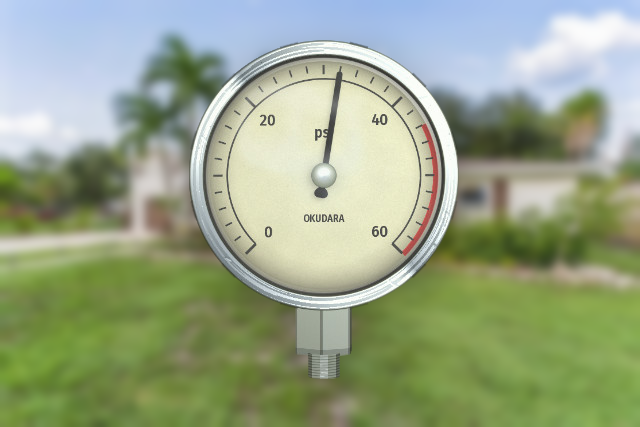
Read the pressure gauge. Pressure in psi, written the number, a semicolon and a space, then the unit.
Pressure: 32; psi
